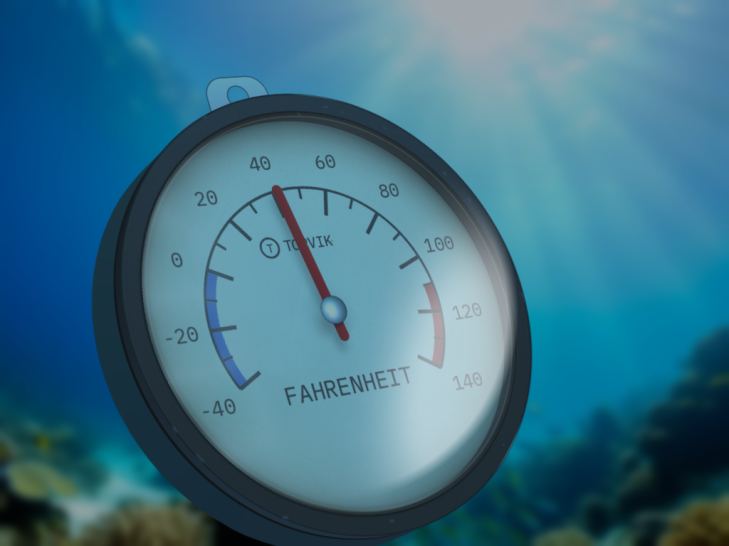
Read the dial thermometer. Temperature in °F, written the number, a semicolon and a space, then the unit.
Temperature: 40; °F
